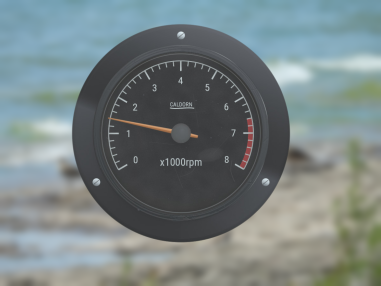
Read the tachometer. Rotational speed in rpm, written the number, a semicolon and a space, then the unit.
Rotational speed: 1400; rpm
